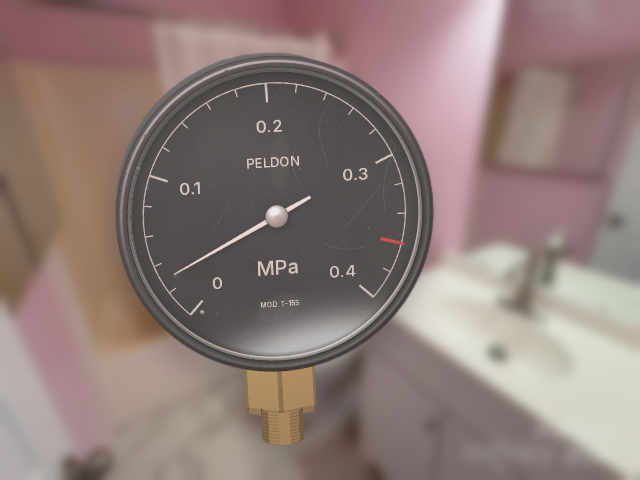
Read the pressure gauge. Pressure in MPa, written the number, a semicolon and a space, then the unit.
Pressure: 0.03; MPa
